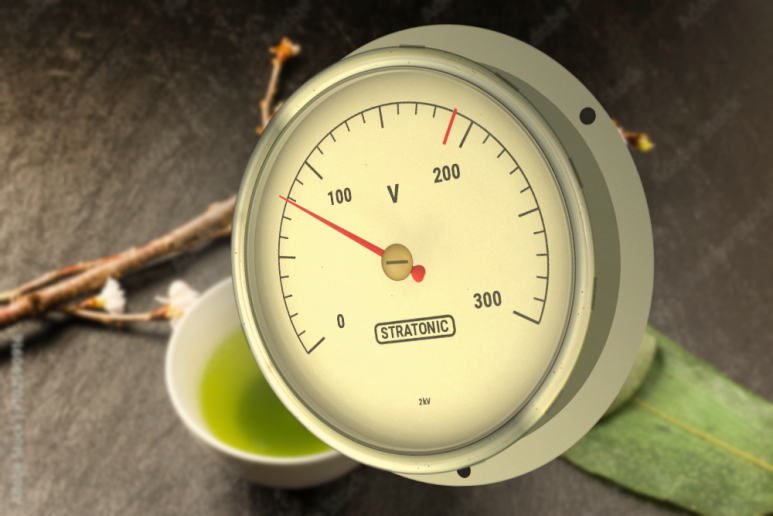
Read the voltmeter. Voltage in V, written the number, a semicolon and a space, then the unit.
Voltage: 80; V
